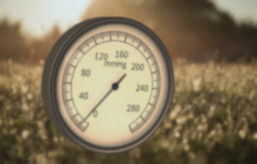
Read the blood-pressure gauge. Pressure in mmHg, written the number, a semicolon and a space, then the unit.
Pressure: 10; mmHg
